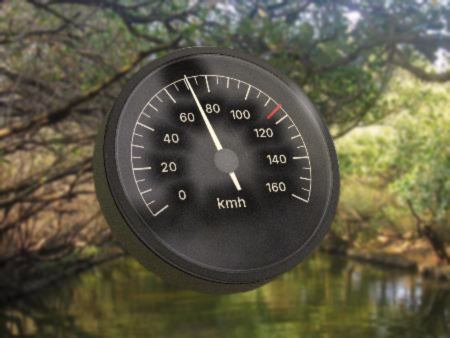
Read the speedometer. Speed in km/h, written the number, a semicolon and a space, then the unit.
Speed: 70; km/h
